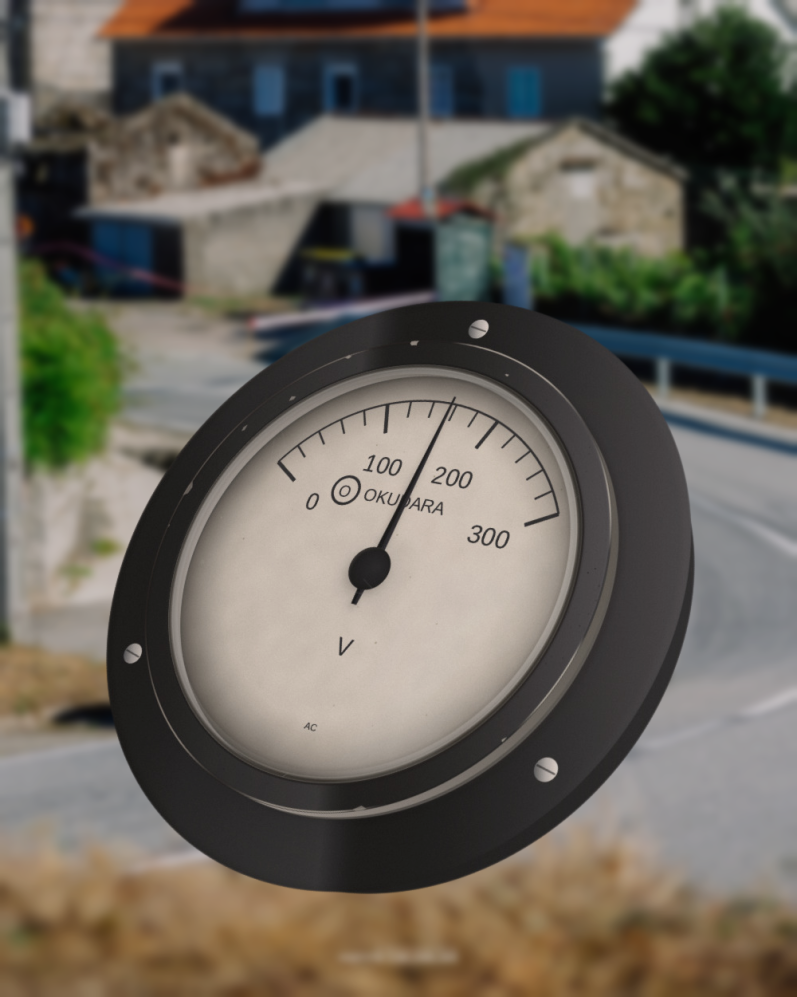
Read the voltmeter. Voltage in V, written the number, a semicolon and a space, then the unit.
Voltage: 160; V
